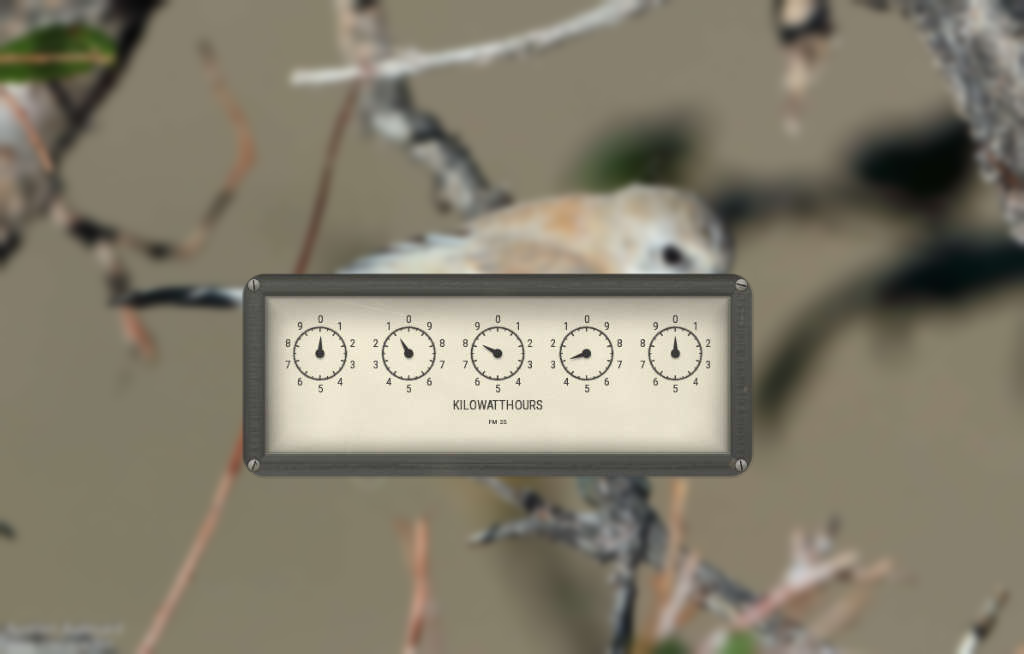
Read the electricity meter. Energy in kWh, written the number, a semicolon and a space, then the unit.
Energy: 830; kWh
